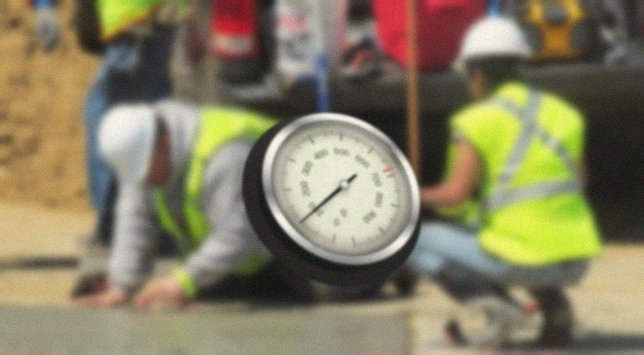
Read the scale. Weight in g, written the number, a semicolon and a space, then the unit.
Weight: 100; g
